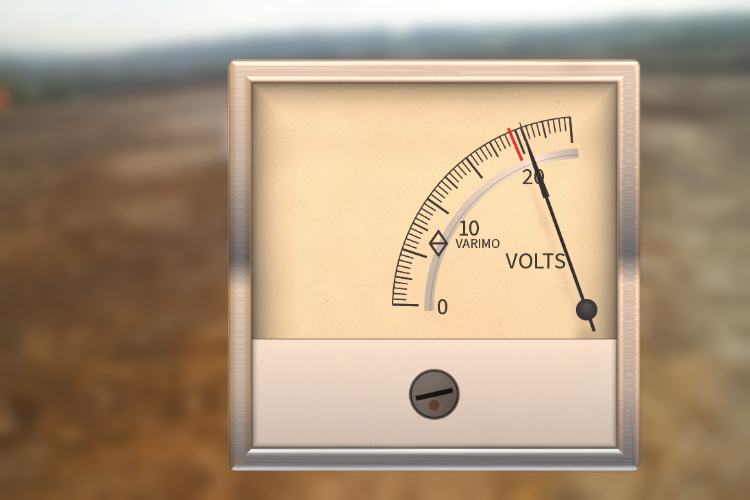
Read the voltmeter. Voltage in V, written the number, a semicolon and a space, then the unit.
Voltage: 20.5; V
